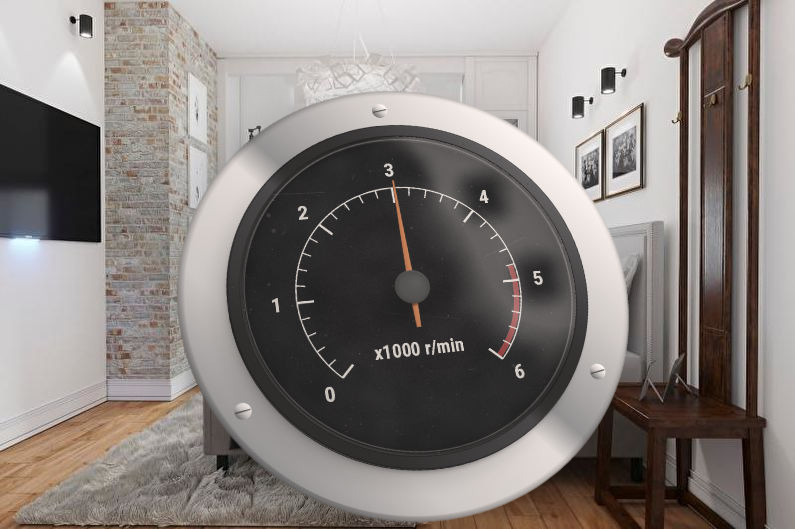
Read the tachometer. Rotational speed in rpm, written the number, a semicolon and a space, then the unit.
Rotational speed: 3000; rpm
